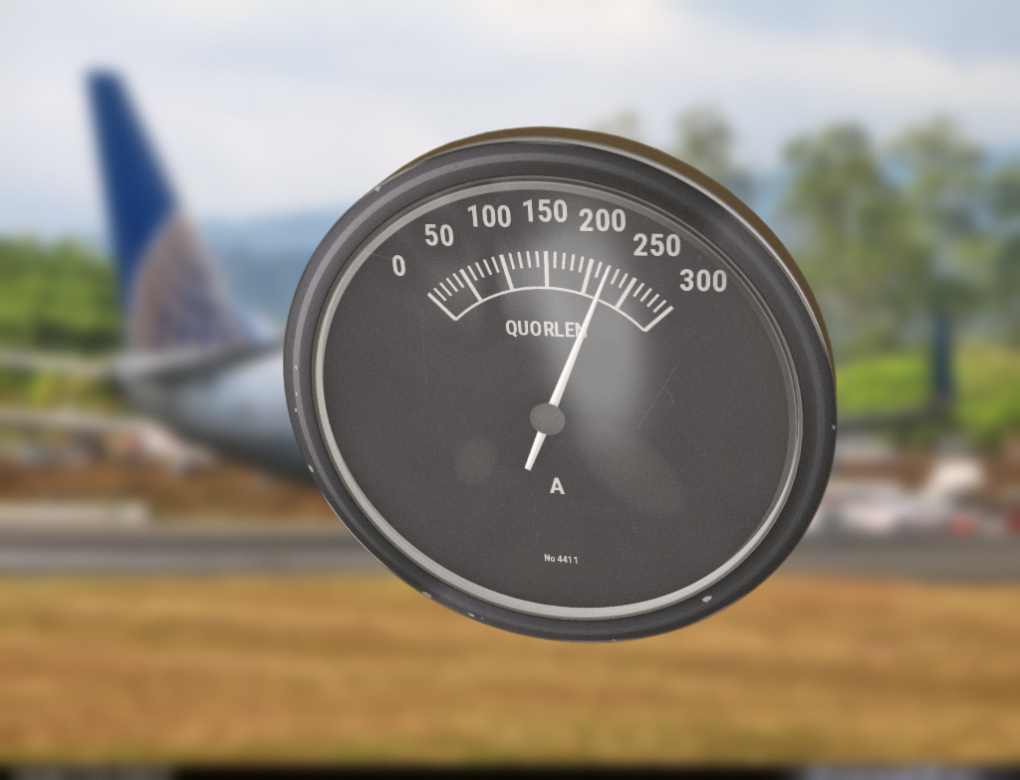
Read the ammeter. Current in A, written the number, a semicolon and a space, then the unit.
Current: 220; A
